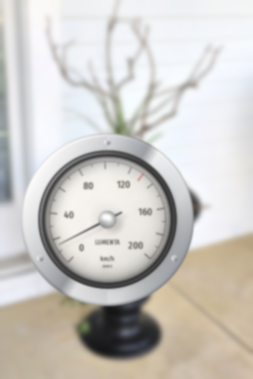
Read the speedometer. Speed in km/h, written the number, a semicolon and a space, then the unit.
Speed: 15; km/h
